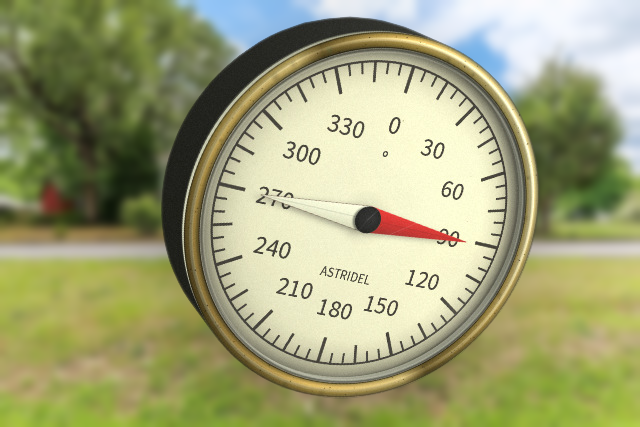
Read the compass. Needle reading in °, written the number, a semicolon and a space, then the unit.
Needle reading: 90; °
